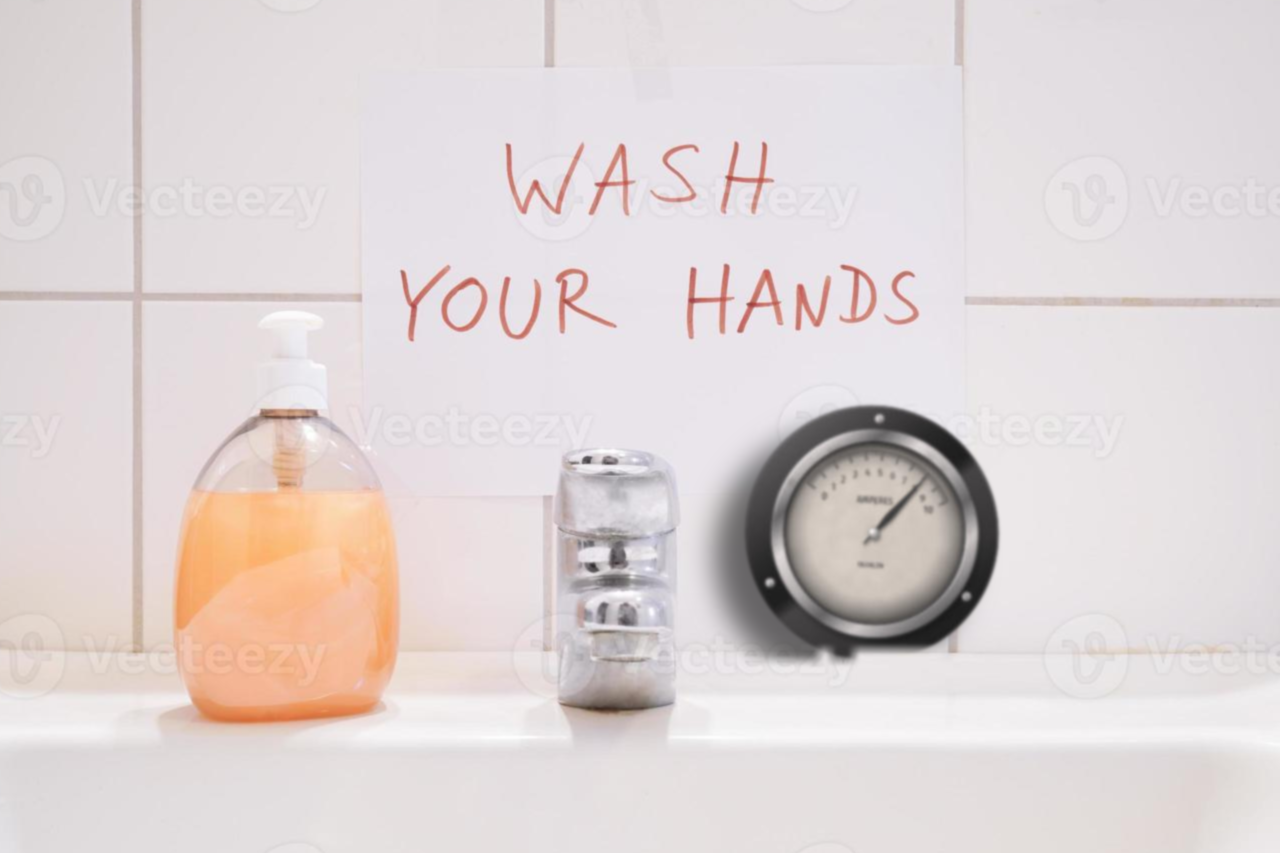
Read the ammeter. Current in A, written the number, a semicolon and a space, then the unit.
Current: 8; A
